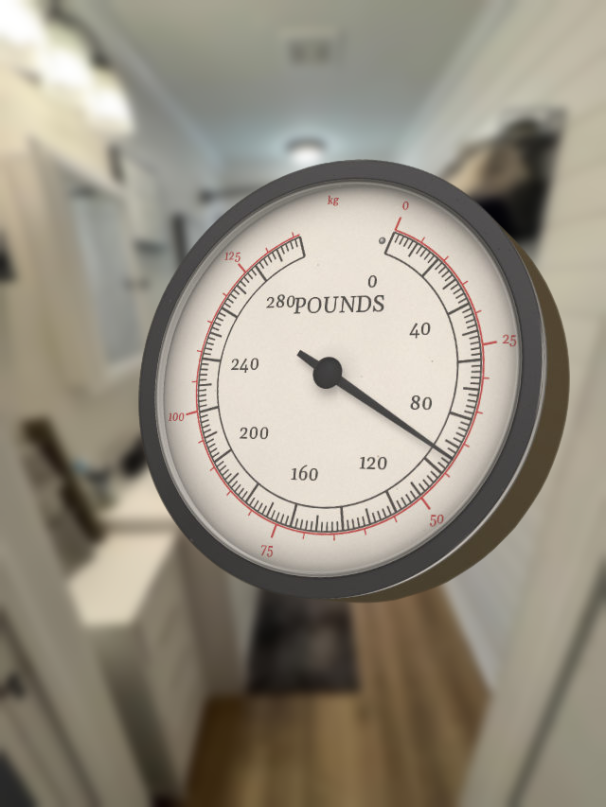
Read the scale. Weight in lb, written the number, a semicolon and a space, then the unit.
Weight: 94; lb
